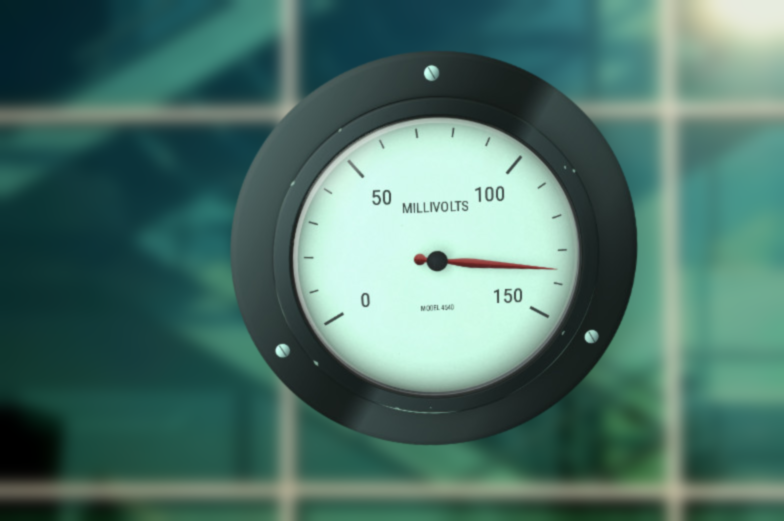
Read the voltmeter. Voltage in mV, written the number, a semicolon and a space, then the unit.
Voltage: 135; mV
